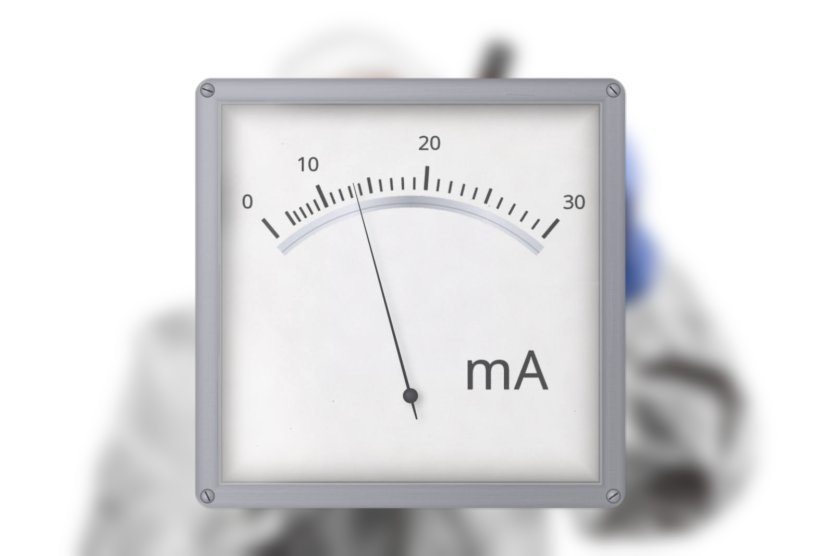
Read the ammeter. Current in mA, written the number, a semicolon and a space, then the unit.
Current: 13.5; mA
